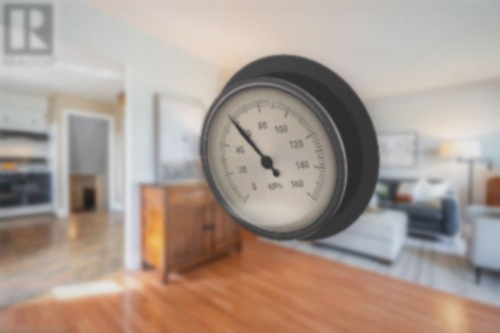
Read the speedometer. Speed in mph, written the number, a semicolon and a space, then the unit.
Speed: 60; mph
